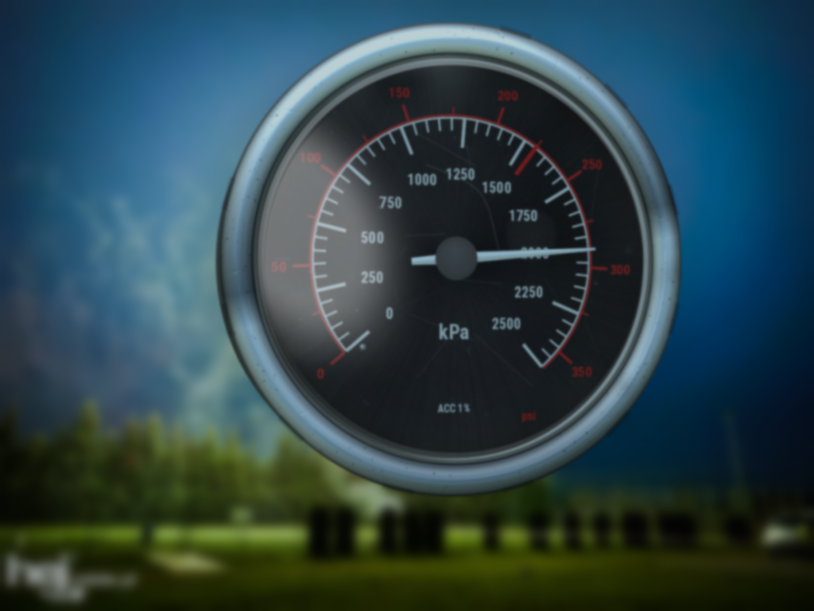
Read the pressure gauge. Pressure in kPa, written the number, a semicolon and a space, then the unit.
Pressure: 2000; kPa
